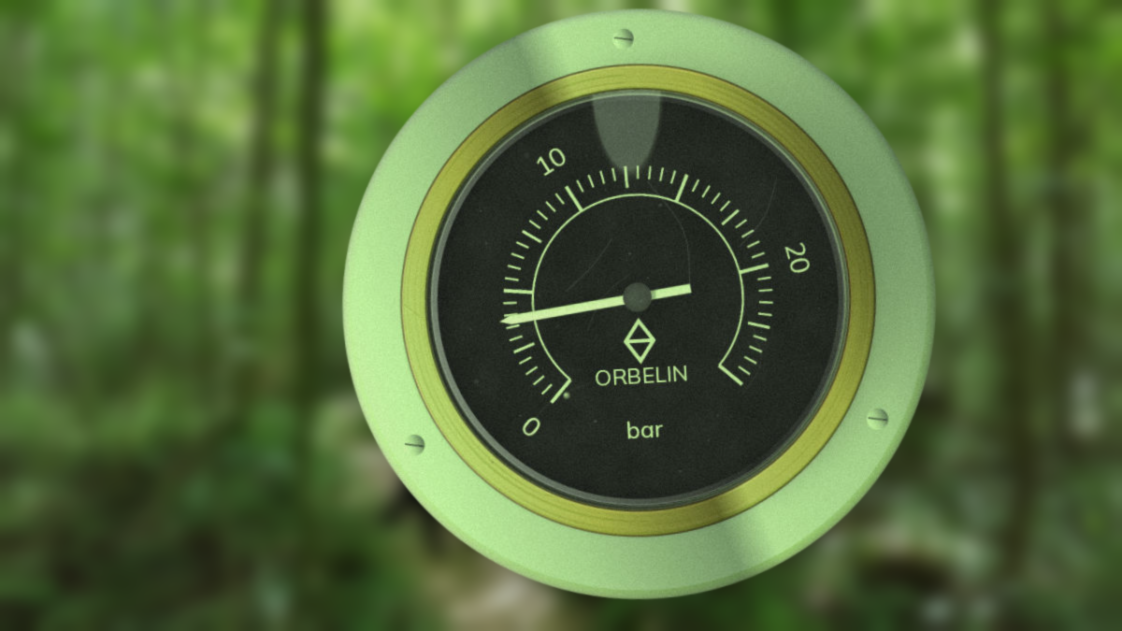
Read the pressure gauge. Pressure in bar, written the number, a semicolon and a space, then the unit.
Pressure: 3.75; bar
